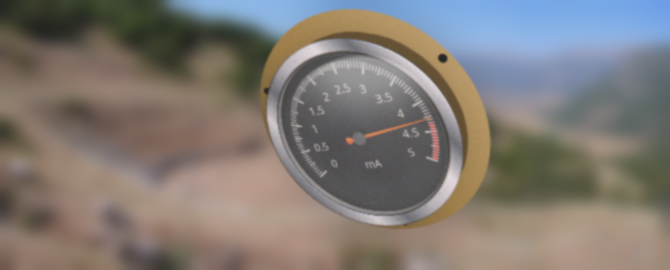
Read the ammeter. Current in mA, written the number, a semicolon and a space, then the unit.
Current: 4.25; mA
